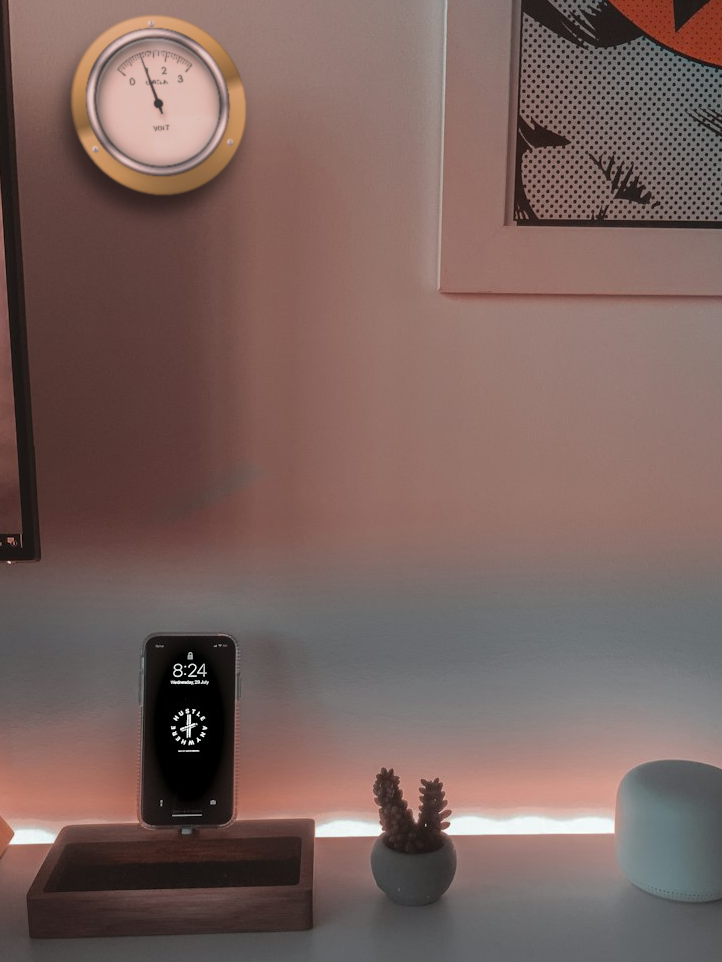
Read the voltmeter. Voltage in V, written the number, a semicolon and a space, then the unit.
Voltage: 1; V
